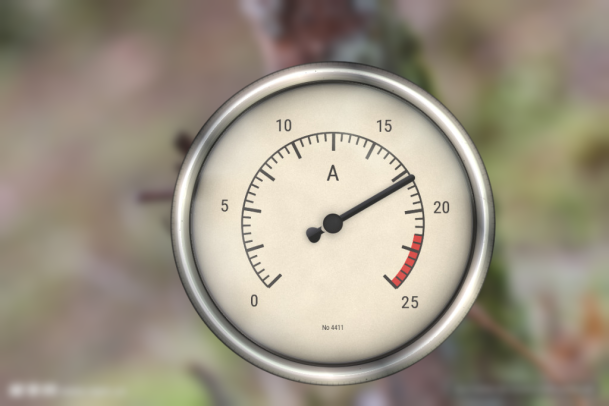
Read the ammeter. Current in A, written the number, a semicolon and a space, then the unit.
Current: 18; A
